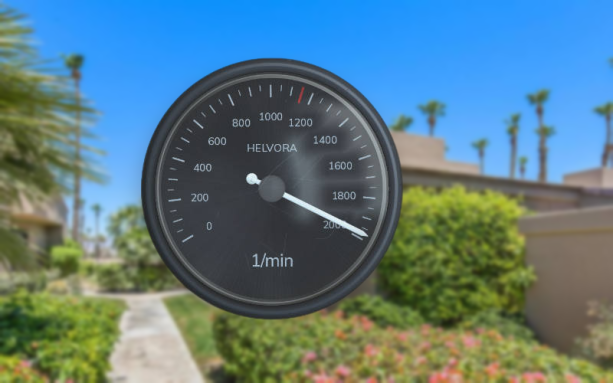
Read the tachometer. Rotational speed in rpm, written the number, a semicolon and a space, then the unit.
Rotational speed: 1975; rpm
